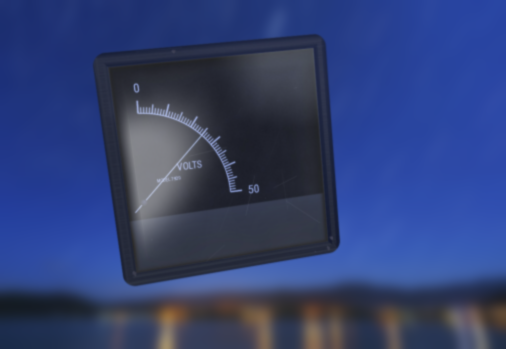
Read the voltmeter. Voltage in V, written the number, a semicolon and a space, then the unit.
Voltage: 25; V
